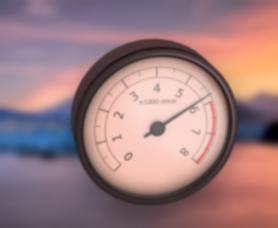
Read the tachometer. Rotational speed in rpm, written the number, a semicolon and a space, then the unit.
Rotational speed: 5750; rpm
